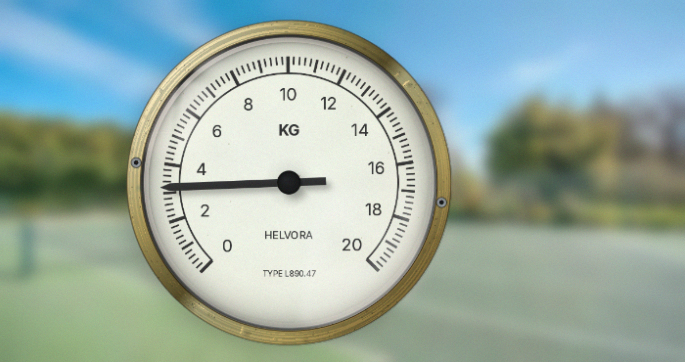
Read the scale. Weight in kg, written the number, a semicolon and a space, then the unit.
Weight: 3.2; kg
